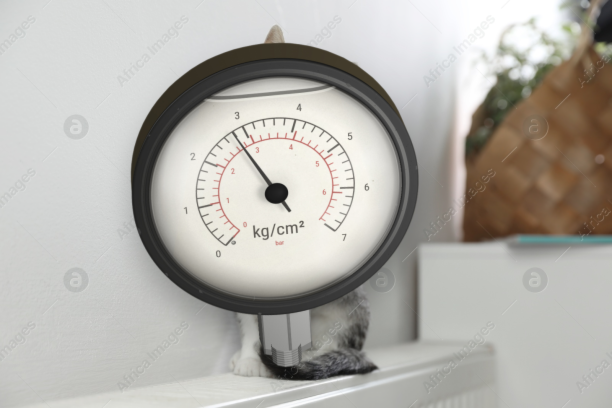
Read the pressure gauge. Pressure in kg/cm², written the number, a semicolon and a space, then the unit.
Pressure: 2.8; kg/cm²
